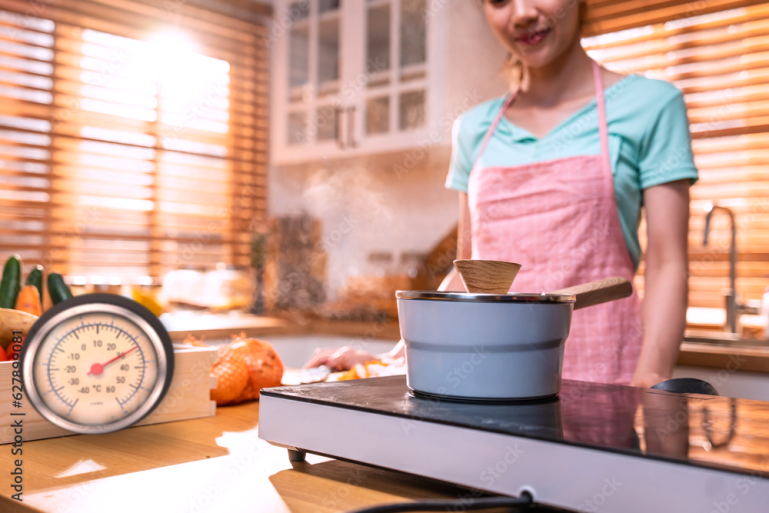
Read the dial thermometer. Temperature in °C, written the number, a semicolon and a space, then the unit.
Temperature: 30; °C
